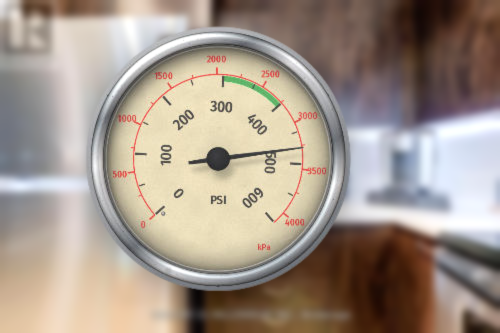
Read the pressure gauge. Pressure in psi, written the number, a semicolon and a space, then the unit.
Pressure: 475; psi
